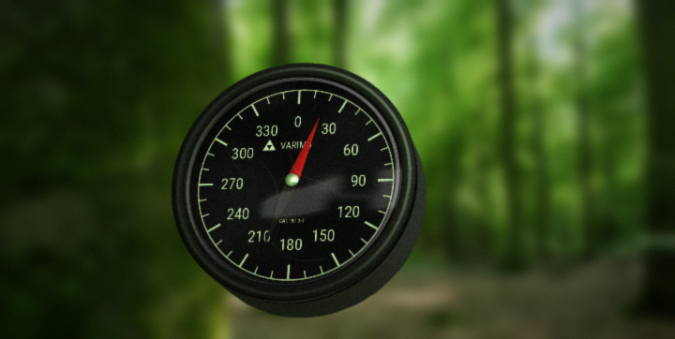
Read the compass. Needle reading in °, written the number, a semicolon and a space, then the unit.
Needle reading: 20; °
